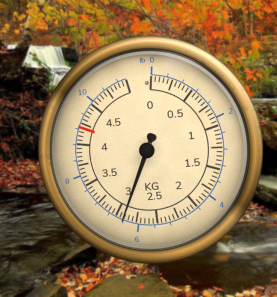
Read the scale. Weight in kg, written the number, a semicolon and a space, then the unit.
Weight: 2.9; kg
